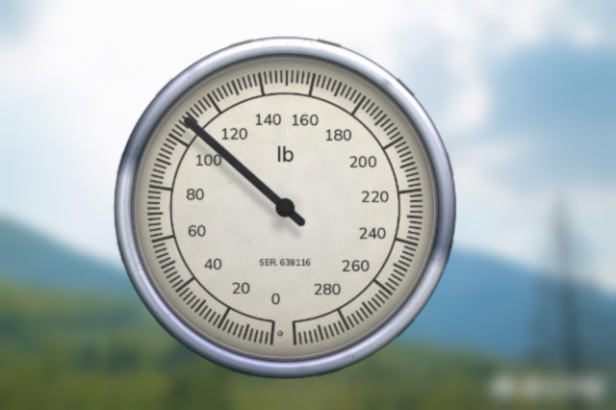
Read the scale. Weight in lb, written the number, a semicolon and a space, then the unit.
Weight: 108; lb
